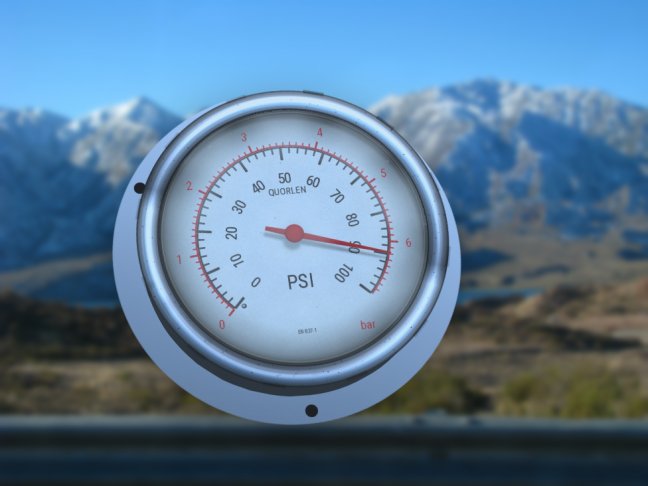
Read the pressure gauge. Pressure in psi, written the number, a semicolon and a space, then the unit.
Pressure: 90; psi
